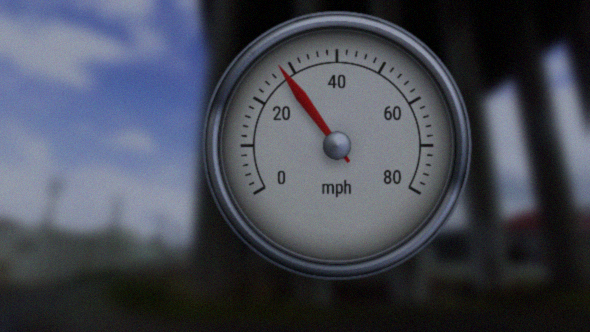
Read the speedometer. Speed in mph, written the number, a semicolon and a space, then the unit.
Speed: 28; mph
